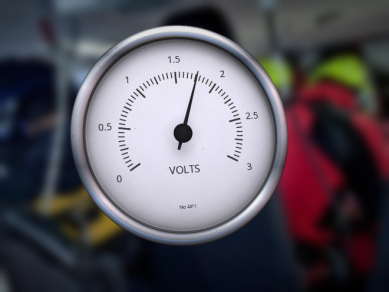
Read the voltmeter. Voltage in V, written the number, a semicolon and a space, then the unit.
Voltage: 1.75; V
